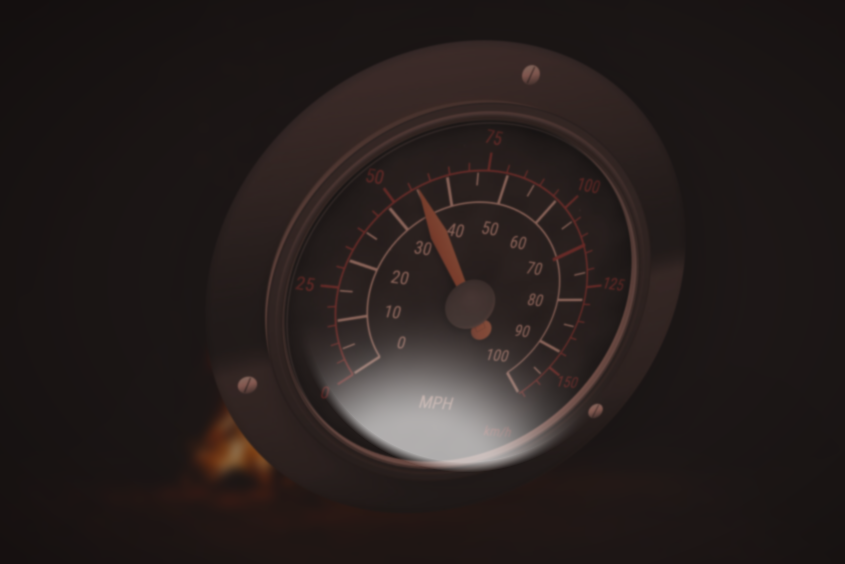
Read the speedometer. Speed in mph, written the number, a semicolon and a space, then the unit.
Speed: 35; mph
